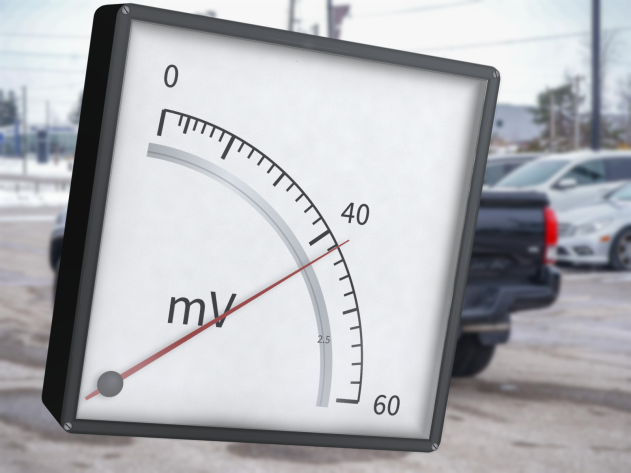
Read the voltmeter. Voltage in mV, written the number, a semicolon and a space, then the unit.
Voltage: 42; mV
